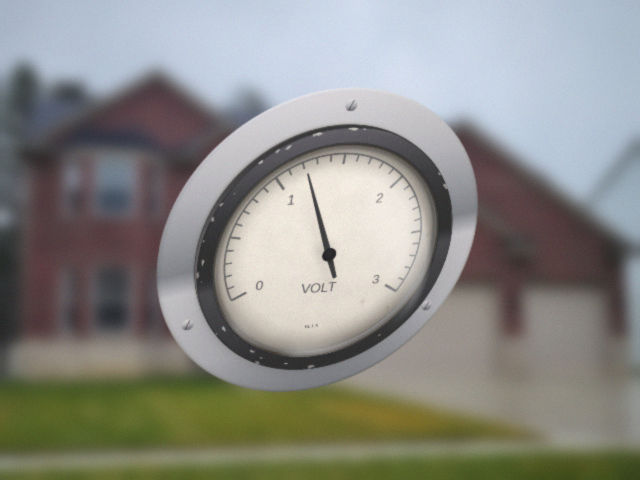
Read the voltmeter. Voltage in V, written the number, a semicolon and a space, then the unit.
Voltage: 1.2; V
